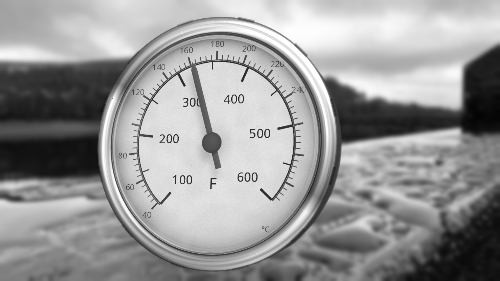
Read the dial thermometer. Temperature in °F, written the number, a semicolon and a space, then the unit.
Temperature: 325; °F
